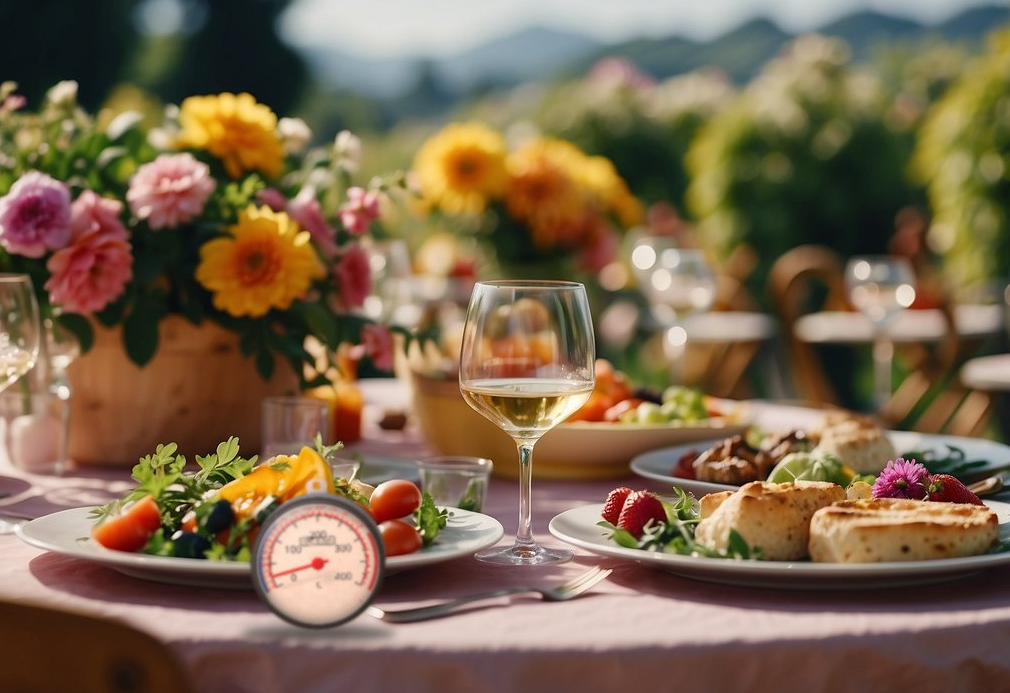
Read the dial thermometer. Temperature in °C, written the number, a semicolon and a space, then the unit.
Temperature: 25; °C
